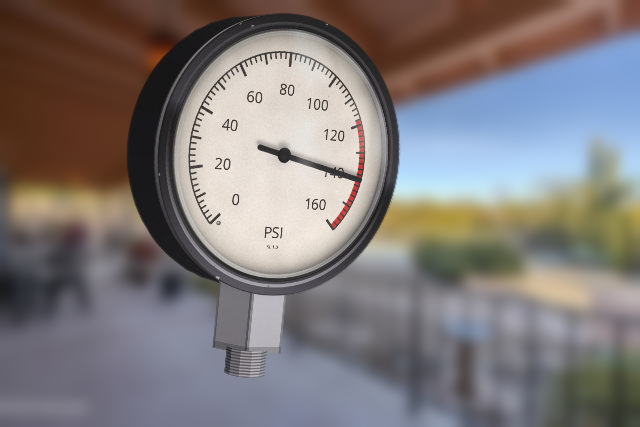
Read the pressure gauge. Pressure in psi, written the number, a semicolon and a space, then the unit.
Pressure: 140; psi
